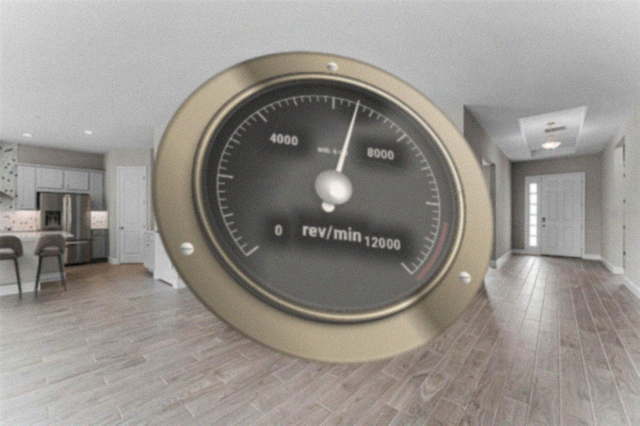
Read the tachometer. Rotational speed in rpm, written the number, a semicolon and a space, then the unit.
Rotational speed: 6600; rpm
